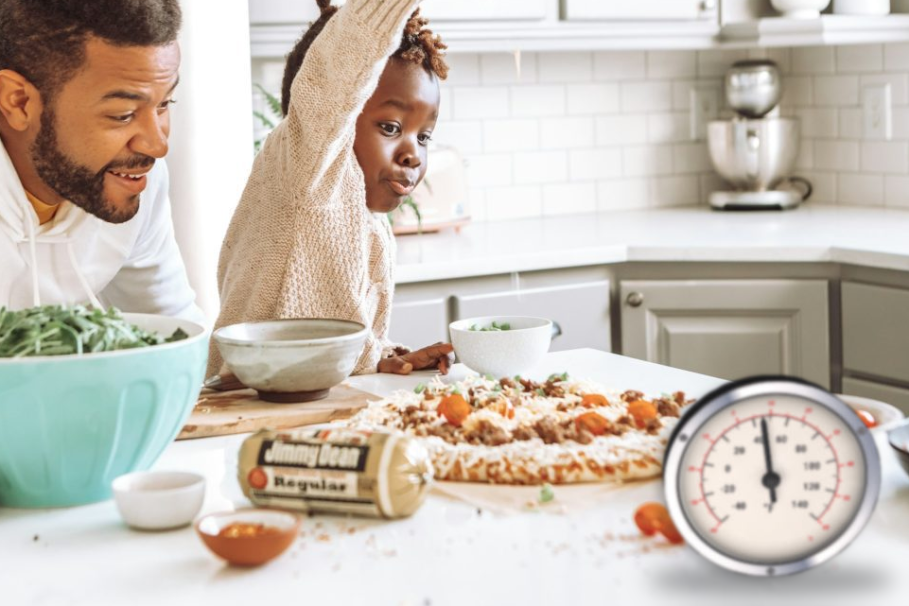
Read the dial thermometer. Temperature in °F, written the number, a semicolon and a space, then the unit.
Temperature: 45; °F
